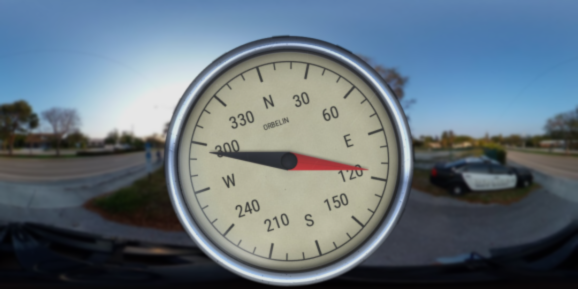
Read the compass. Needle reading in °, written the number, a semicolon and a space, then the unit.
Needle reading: 115; °
